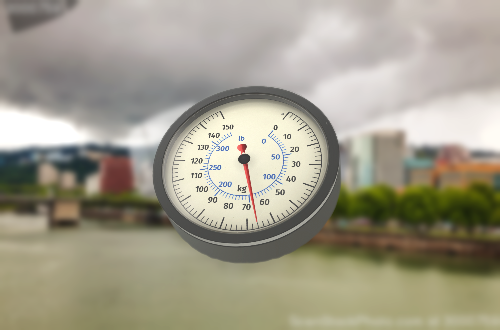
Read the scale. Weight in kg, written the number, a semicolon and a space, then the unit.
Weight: 66; kg
